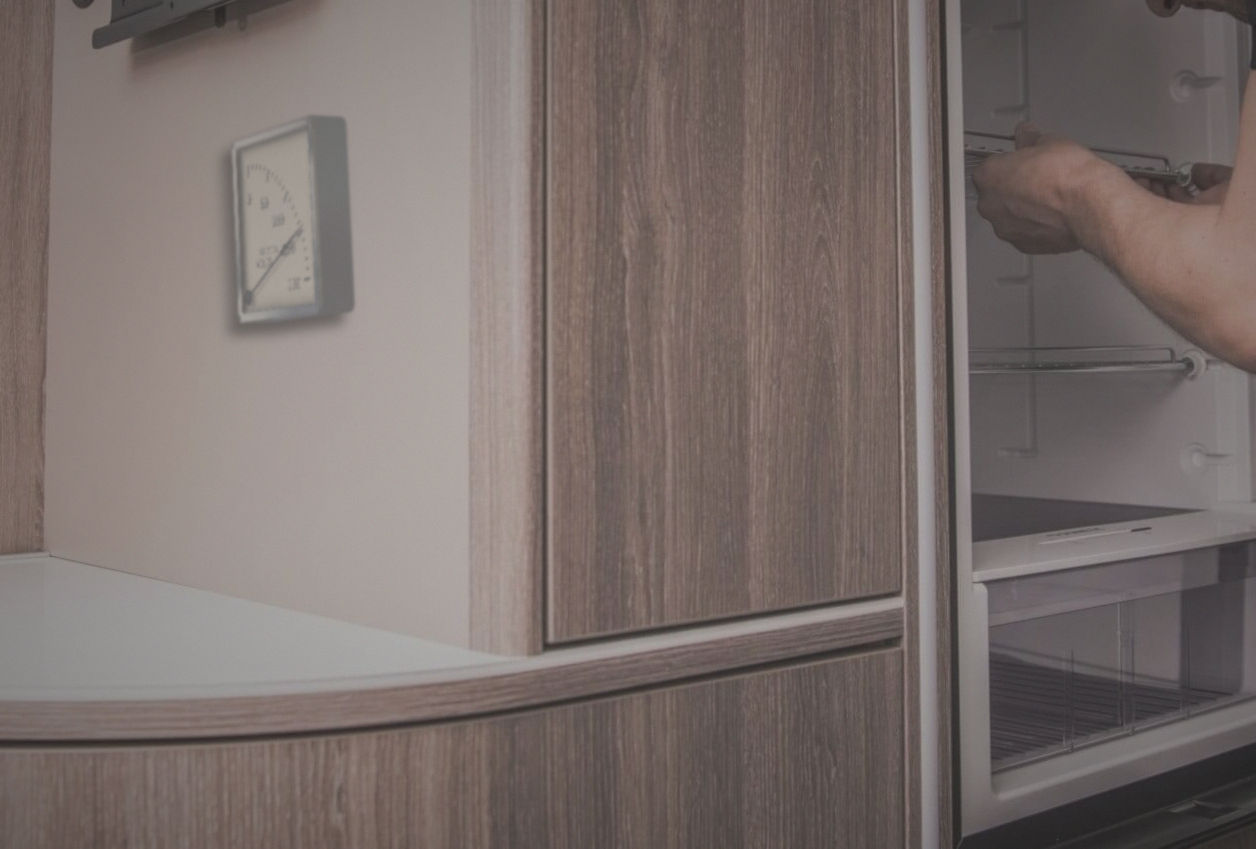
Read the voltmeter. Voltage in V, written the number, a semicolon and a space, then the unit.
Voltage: 150; V
